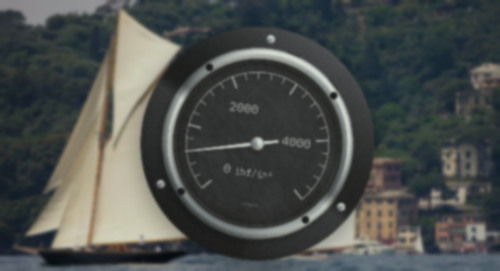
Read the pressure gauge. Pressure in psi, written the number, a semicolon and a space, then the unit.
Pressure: 600; psi
